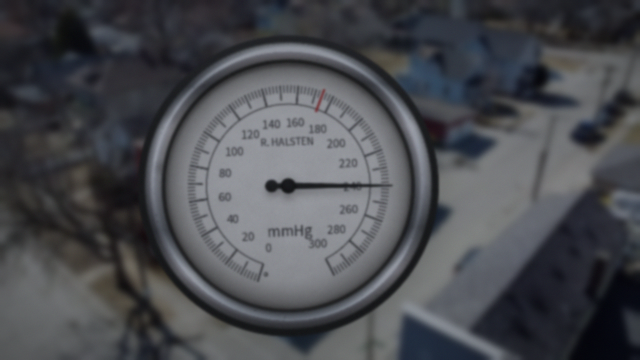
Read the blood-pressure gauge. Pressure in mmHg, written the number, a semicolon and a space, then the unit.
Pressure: 240; mmHg
